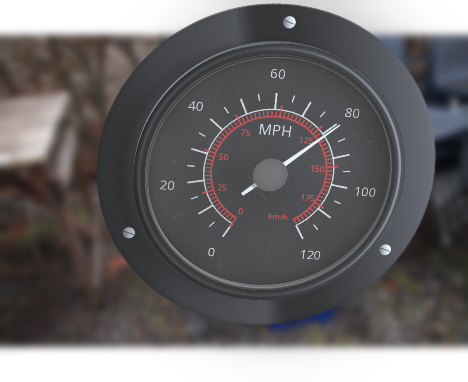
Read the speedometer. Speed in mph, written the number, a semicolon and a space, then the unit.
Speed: 80; mph
